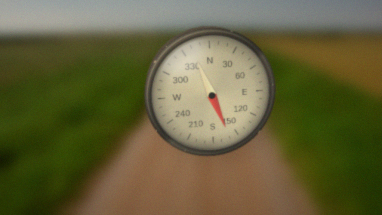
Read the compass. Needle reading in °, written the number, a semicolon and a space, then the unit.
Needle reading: 160; °
